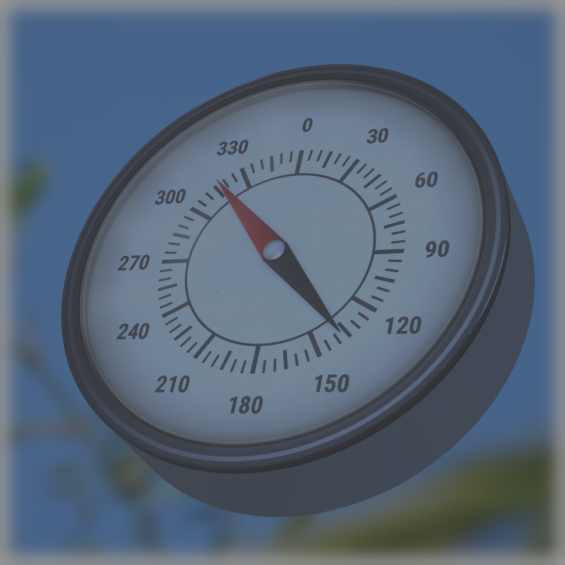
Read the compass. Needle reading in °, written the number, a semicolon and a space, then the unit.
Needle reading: 317.5; °
